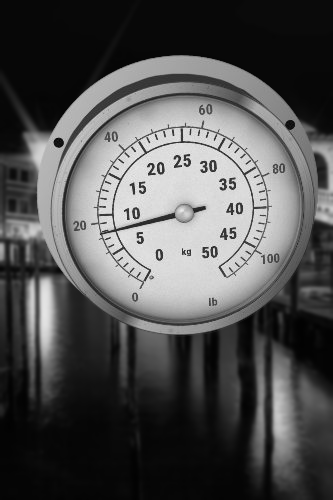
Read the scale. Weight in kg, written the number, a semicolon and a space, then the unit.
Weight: 8; kg
